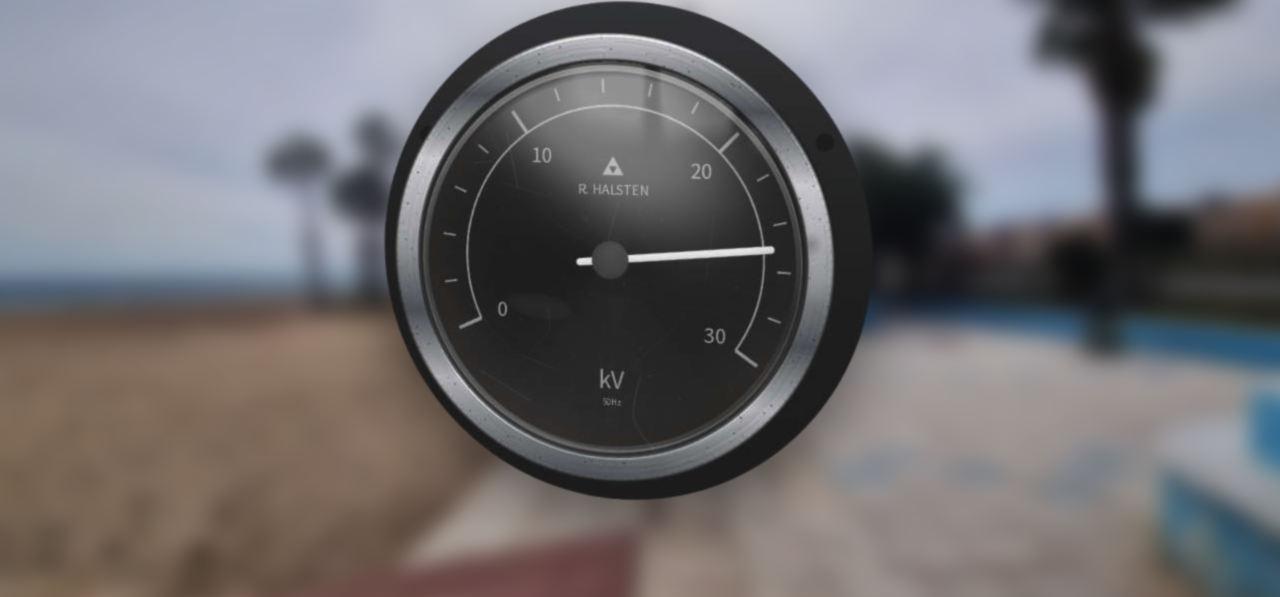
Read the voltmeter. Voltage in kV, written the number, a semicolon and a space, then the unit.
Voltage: 25; kV
